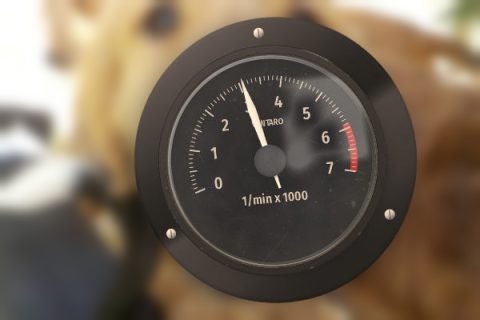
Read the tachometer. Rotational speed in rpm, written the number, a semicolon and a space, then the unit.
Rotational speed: 3100; rpm
